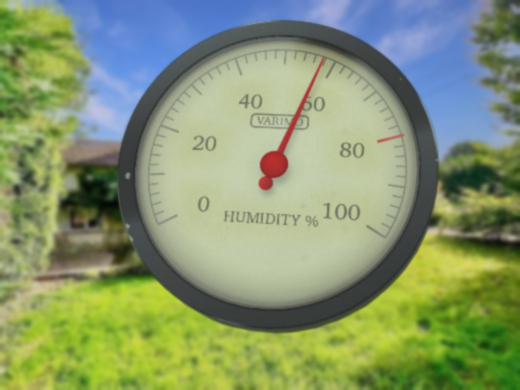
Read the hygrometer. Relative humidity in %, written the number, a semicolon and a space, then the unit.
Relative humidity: 58; %
